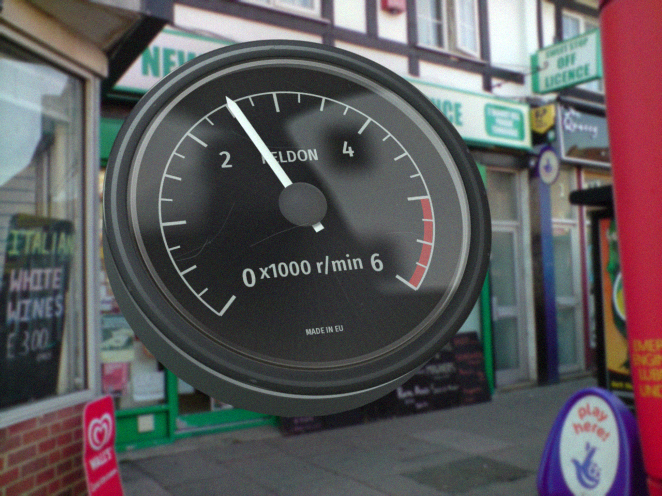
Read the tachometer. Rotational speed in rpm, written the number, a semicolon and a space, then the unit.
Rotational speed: 2500; rpm
